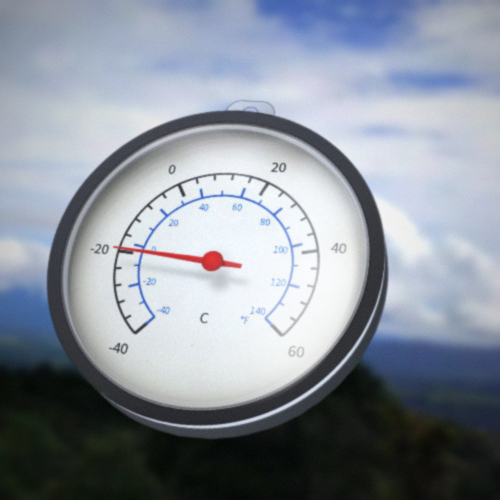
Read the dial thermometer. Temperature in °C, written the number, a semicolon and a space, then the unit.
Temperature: -20; °C
